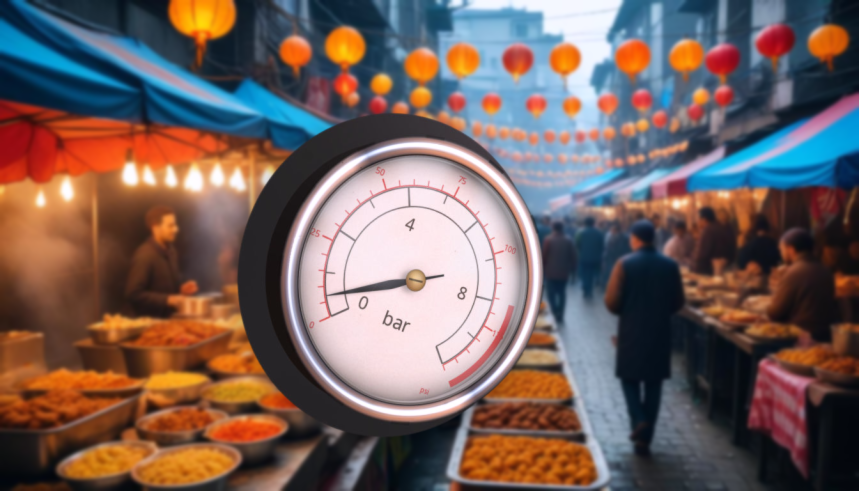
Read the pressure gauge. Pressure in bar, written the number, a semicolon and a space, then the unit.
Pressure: 0.5; bar
